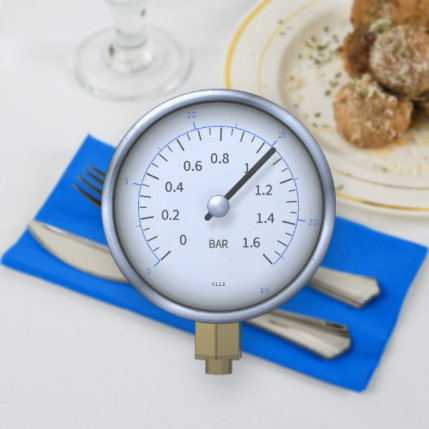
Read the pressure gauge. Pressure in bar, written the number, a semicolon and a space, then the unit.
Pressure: 1.05; bar
